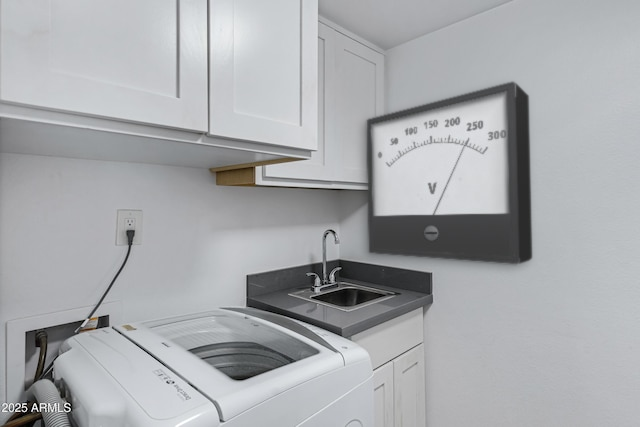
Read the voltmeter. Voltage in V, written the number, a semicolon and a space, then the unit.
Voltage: 250; V
